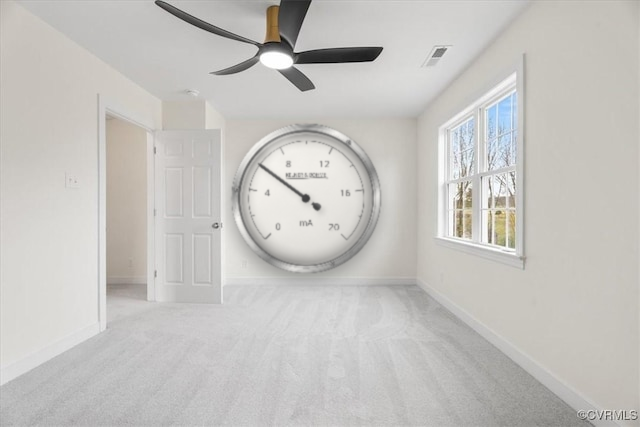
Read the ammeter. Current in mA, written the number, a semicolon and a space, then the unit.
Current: 6; mA
